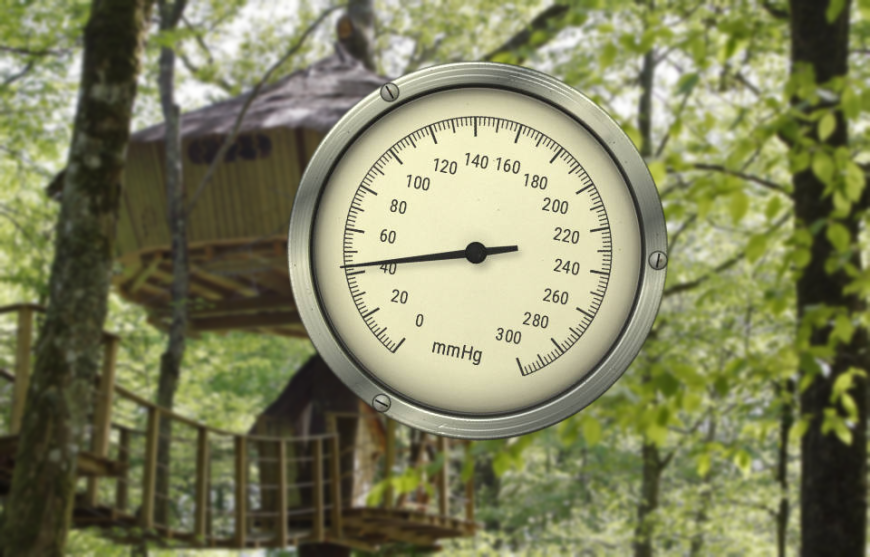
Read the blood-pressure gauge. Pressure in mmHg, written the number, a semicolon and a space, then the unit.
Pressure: 44; mmHg
